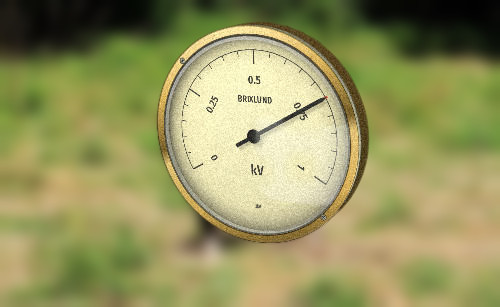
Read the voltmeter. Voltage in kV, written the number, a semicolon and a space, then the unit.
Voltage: 0.75; kV
